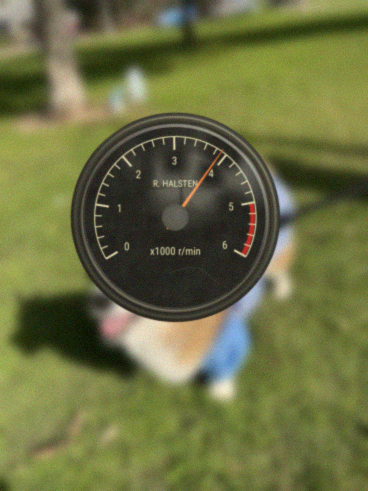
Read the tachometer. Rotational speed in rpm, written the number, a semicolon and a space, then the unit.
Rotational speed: 3900; rpm
